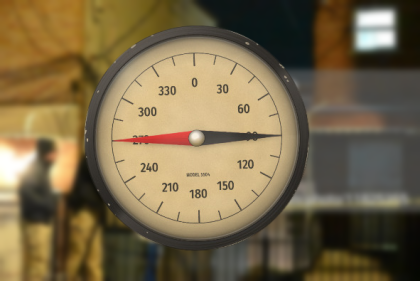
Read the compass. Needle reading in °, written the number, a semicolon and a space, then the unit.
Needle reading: 270; °
